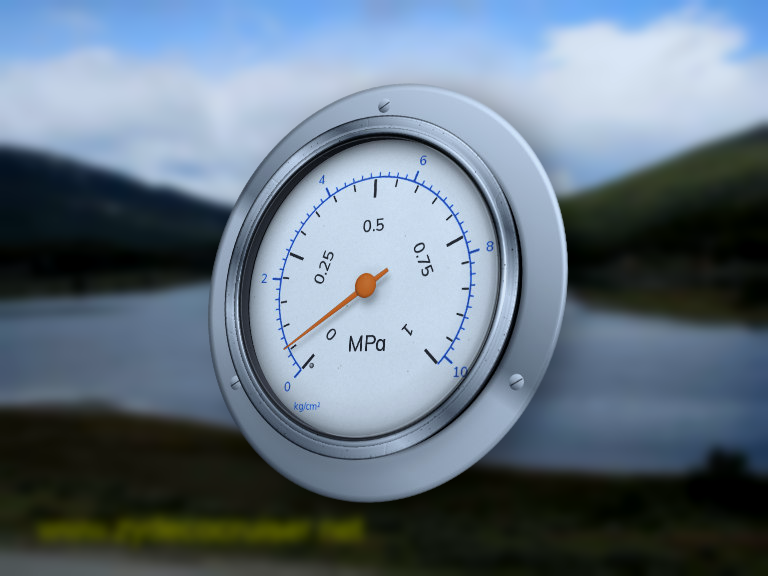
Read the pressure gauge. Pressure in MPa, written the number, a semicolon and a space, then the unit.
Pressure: 0.05; MPa
